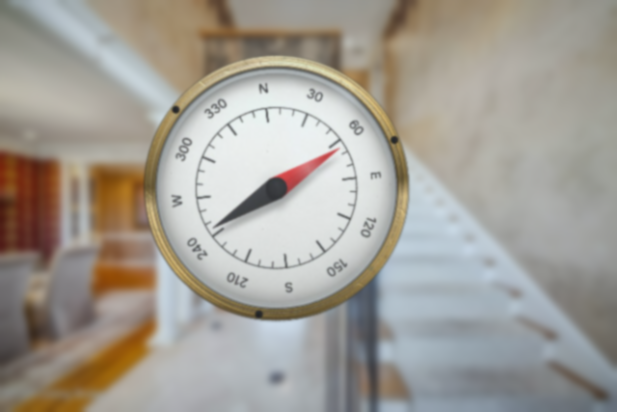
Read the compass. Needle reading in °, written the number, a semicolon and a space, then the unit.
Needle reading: 65; °
